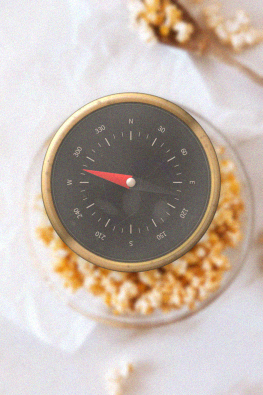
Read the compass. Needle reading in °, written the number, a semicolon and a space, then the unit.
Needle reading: 285; °
